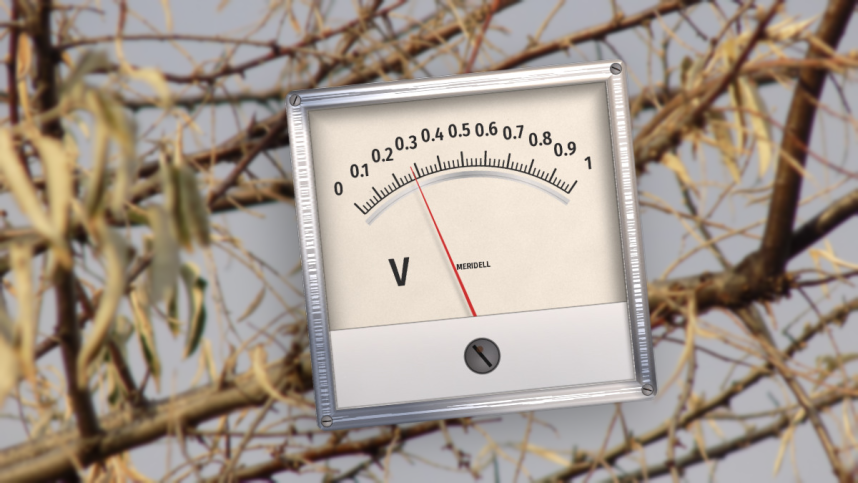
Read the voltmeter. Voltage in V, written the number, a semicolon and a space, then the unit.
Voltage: 0.28; V
